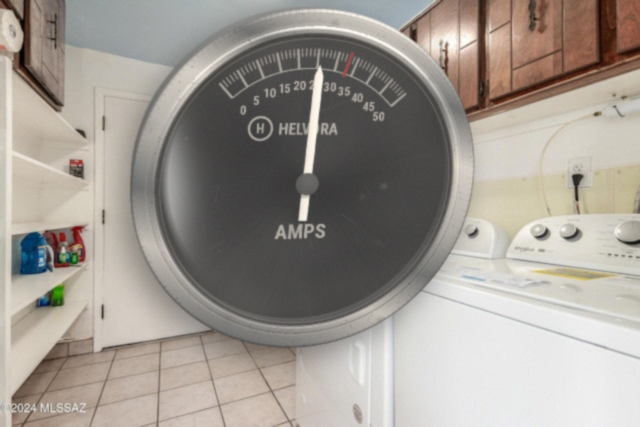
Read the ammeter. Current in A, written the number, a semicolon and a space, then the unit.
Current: 25; A
